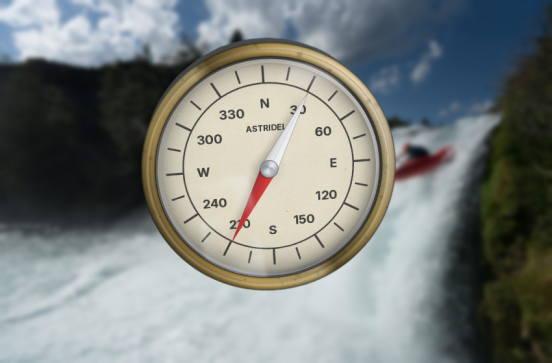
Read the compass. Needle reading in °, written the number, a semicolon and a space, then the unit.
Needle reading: 210; °
